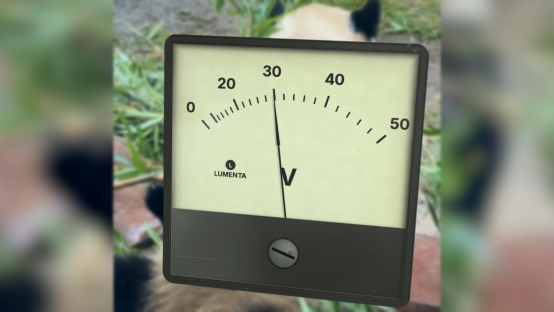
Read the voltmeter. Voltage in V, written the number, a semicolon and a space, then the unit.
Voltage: 30; V
